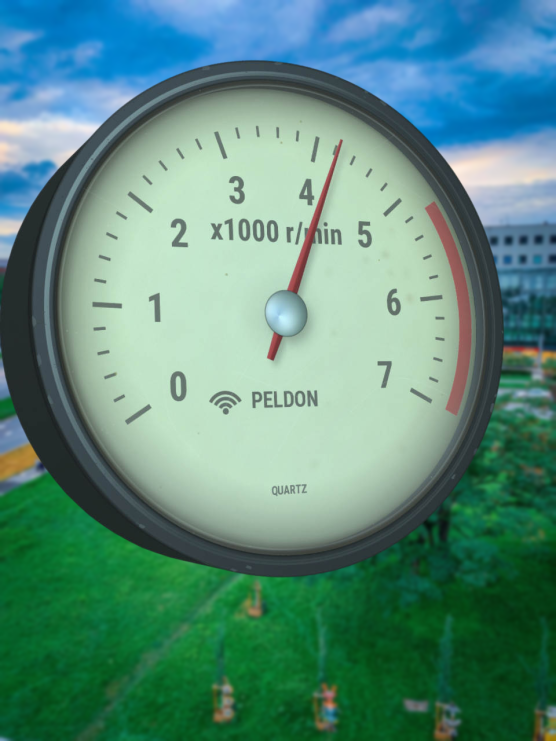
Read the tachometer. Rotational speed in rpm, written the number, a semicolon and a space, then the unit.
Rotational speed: 4200; rpm
